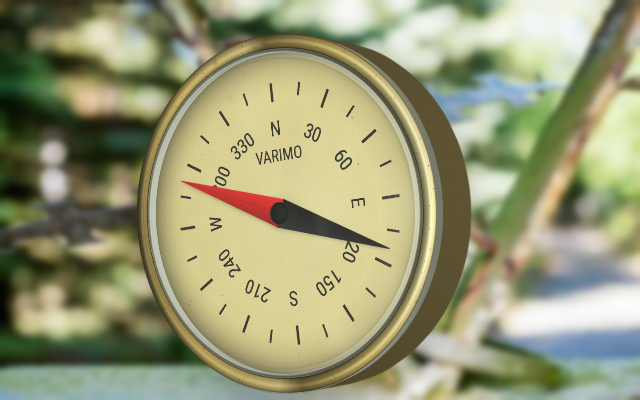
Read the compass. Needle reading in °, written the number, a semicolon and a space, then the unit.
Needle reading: 292.5; °
